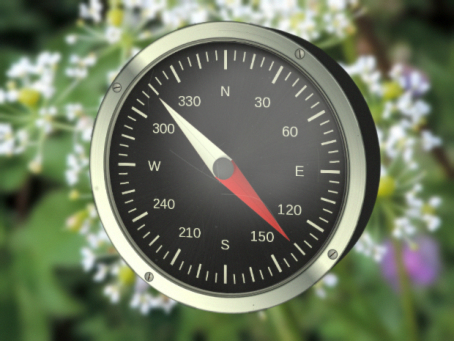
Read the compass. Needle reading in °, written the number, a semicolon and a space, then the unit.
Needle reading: 135; °
